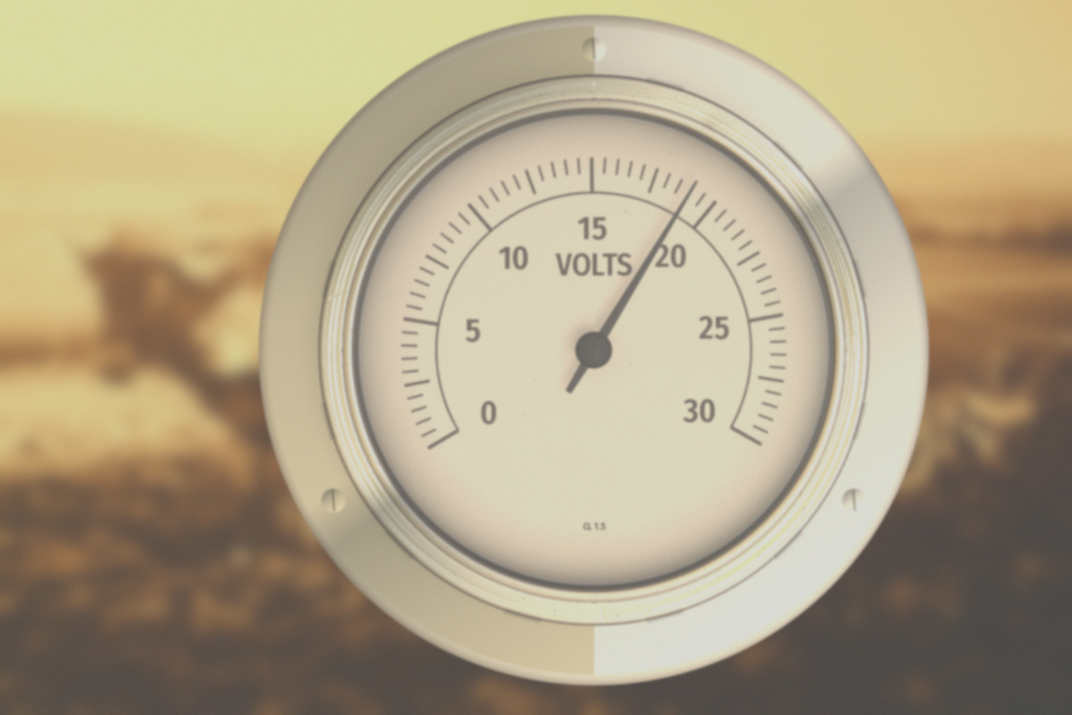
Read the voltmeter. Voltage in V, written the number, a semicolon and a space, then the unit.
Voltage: 19; V
